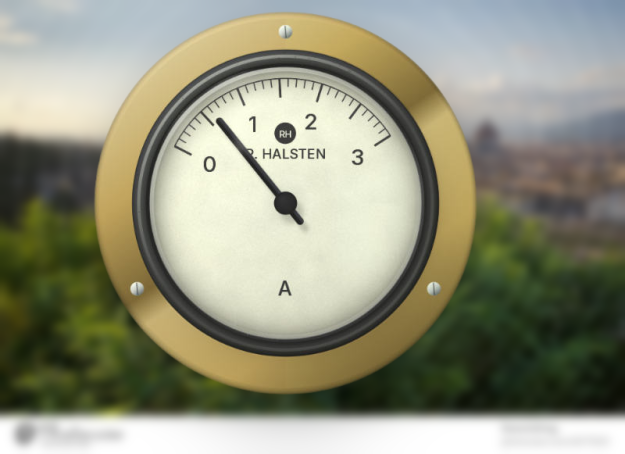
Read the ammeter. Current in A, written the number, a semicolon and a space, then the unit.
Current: 0.6; A
